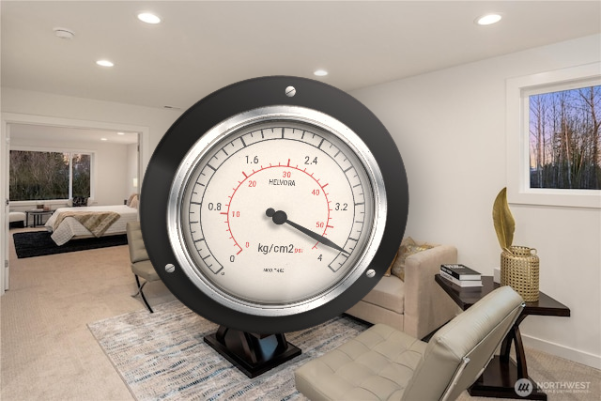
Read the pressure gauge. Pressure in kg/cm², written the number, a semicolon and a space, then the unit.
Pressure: 3.75; kg/cm²
